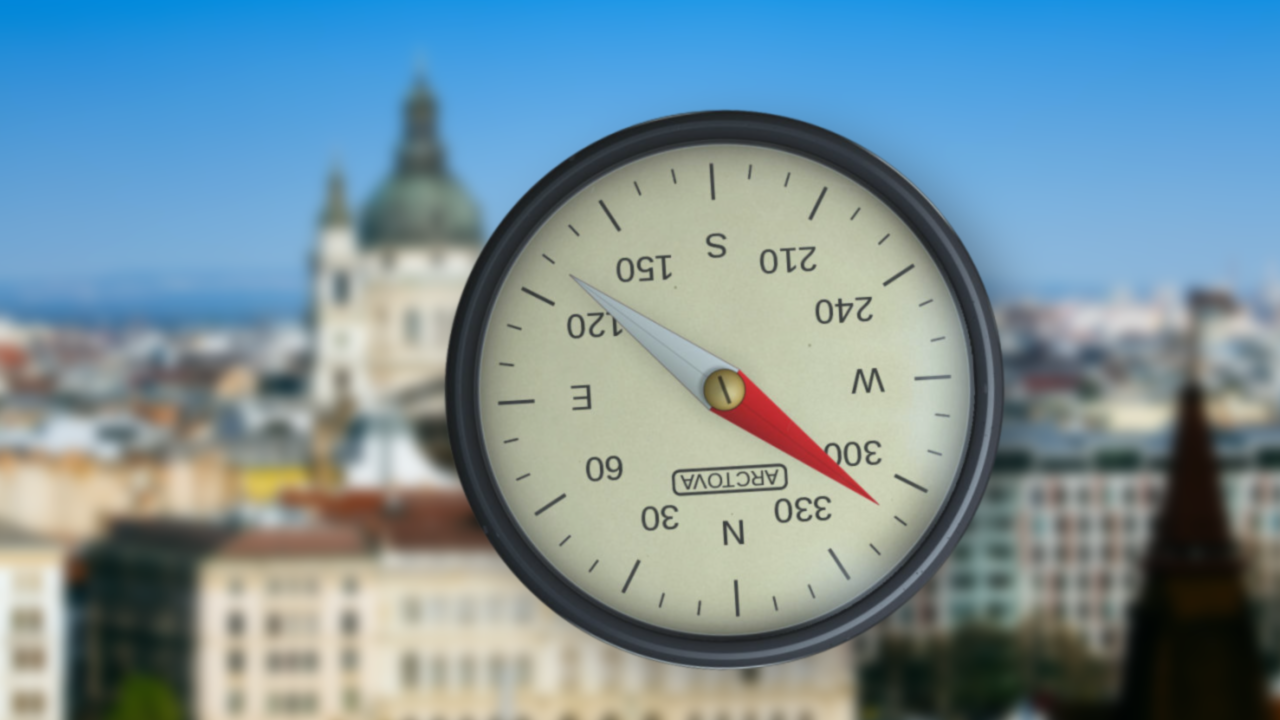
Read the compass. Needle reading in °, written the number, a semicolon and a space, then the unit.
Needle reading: 310; °
